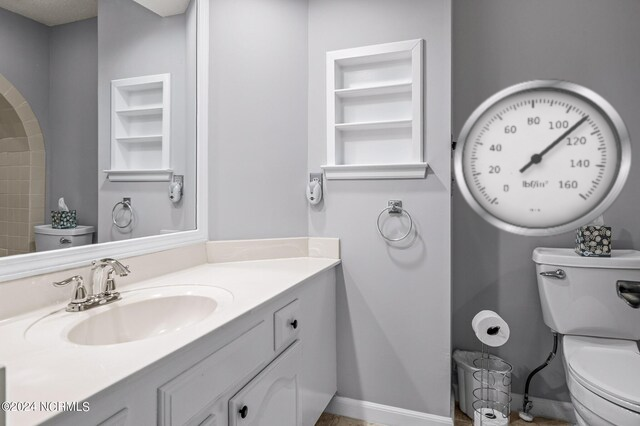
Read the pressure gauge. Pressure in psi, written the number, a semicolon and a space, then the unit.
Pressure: 110; psi
